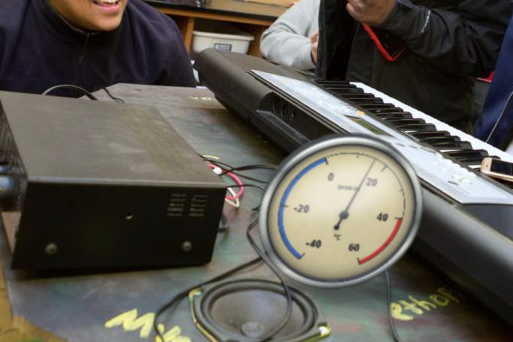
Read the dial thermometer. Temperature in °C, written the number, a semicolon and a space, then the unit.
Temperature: 15; °C
